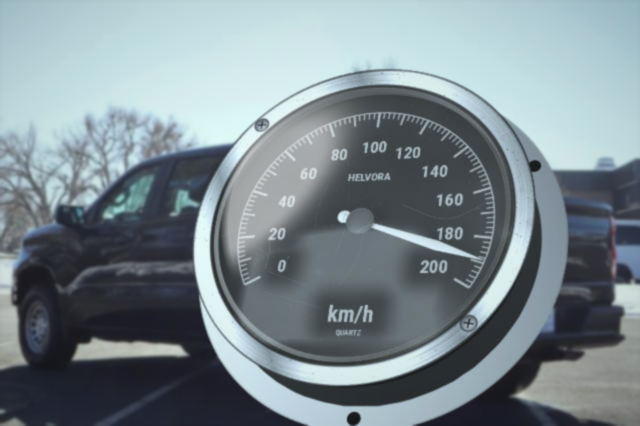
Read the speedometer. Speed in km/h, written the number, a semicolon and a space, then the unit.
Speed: 190; km/h
